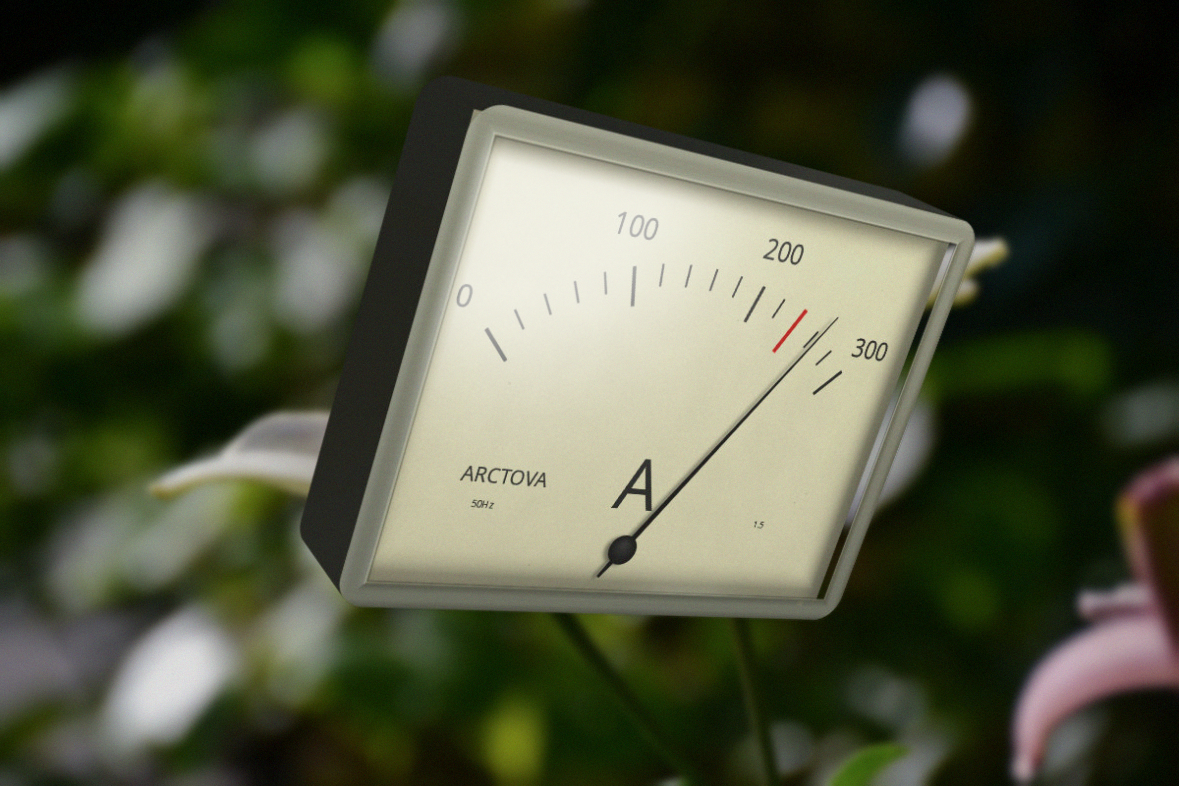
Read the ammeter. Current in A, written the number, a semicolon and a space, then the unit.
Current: 260; A
